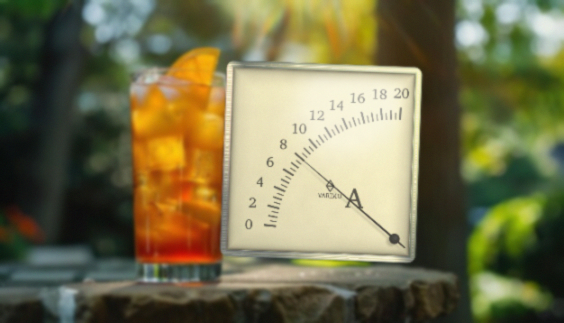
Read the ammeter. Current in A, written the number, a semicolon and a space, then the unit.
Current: 8; A
